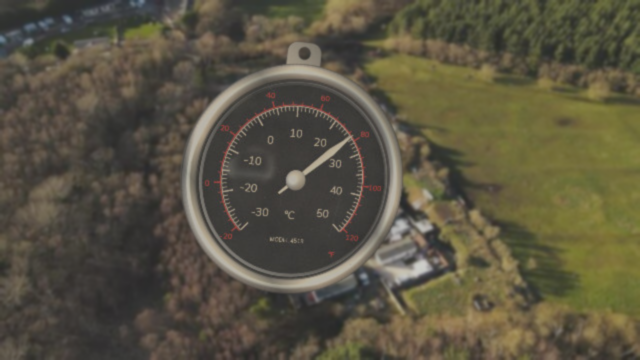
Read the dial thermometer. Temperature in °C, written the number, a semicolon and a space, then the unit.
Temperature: 25; °C
